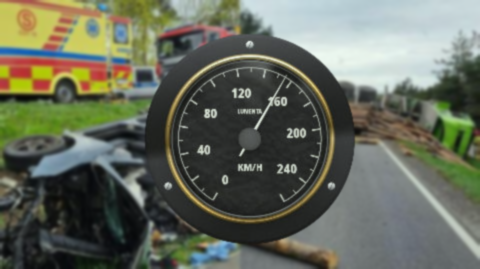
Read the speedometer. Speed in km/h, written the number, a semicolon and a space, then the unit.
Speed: 155; km/h
